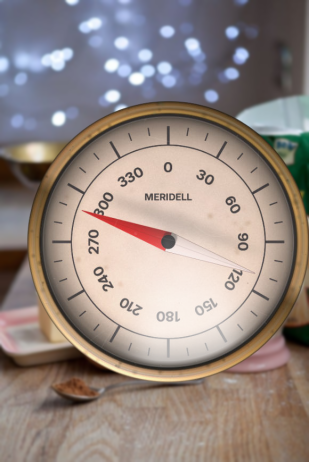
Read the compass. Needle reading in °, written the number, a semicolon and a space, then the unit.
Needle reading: 290; °
